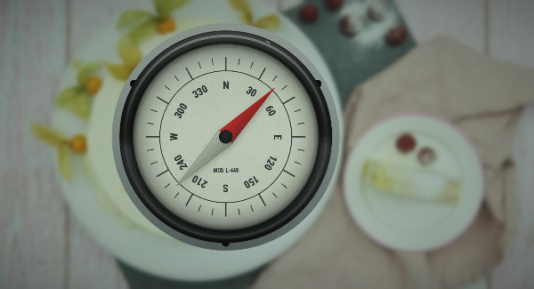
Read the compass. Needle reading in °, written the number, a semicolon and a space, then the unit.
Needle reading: 45; °
